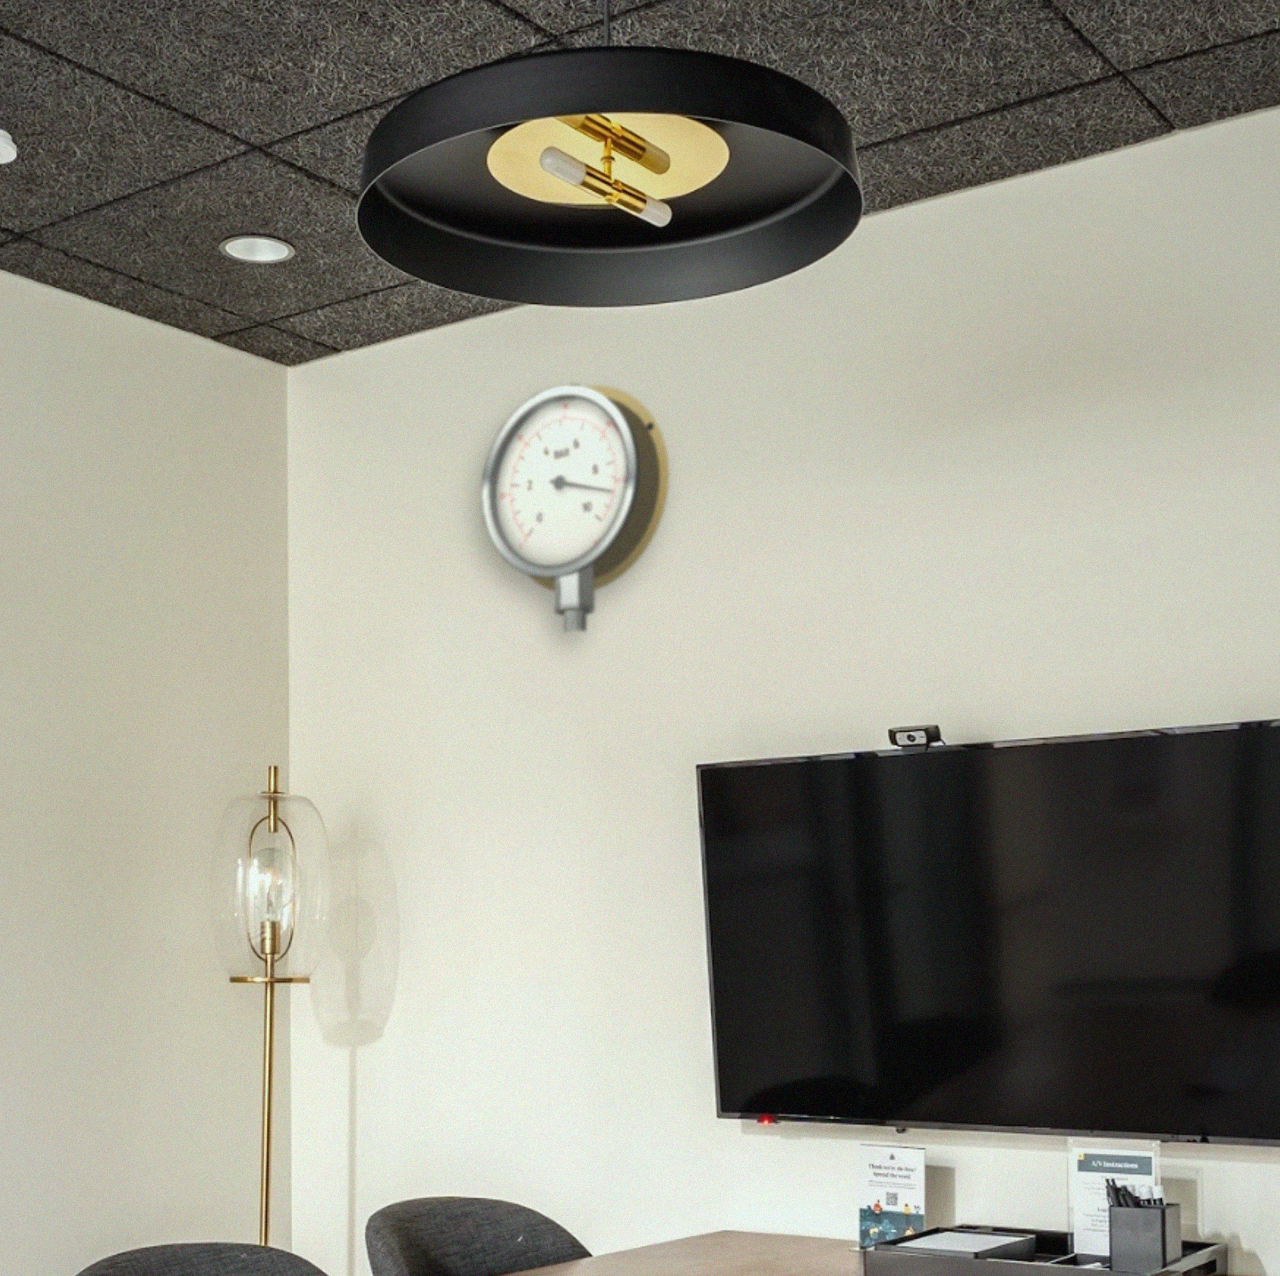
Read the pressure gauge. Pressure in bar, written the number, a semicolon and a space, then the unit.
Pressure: 9; bar
